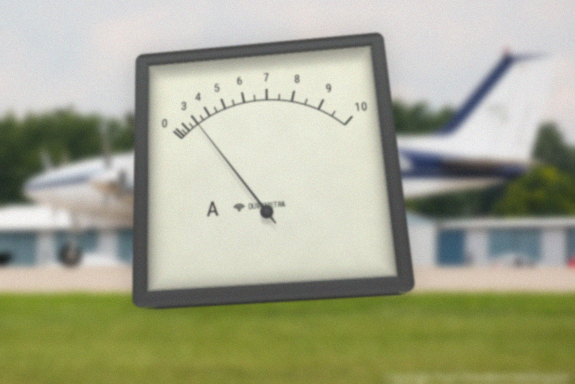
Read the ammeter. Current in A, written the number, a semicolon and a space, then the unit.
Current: 3; A
